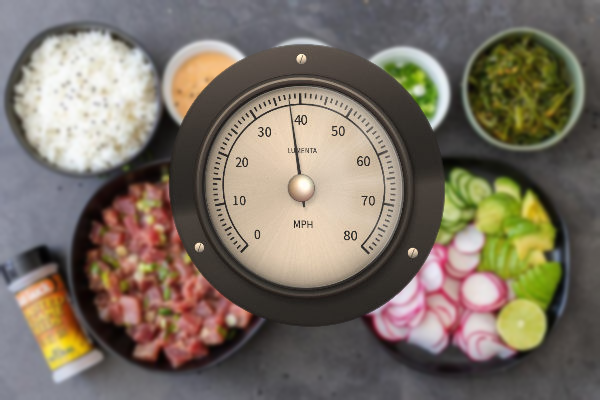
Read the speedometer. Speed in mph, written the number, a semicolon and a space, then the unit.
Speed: 38; mph
